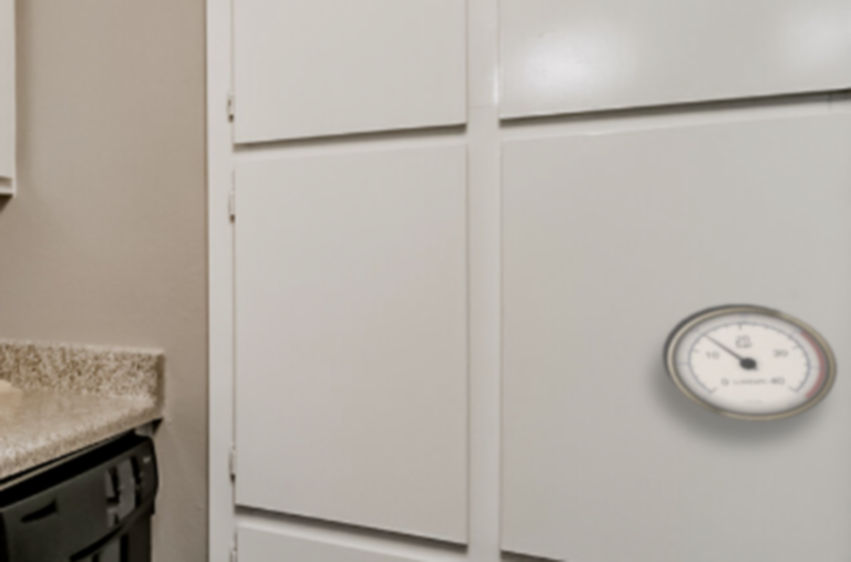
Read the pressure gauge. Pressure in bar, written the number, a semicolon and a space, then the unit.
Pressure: 14; bar
